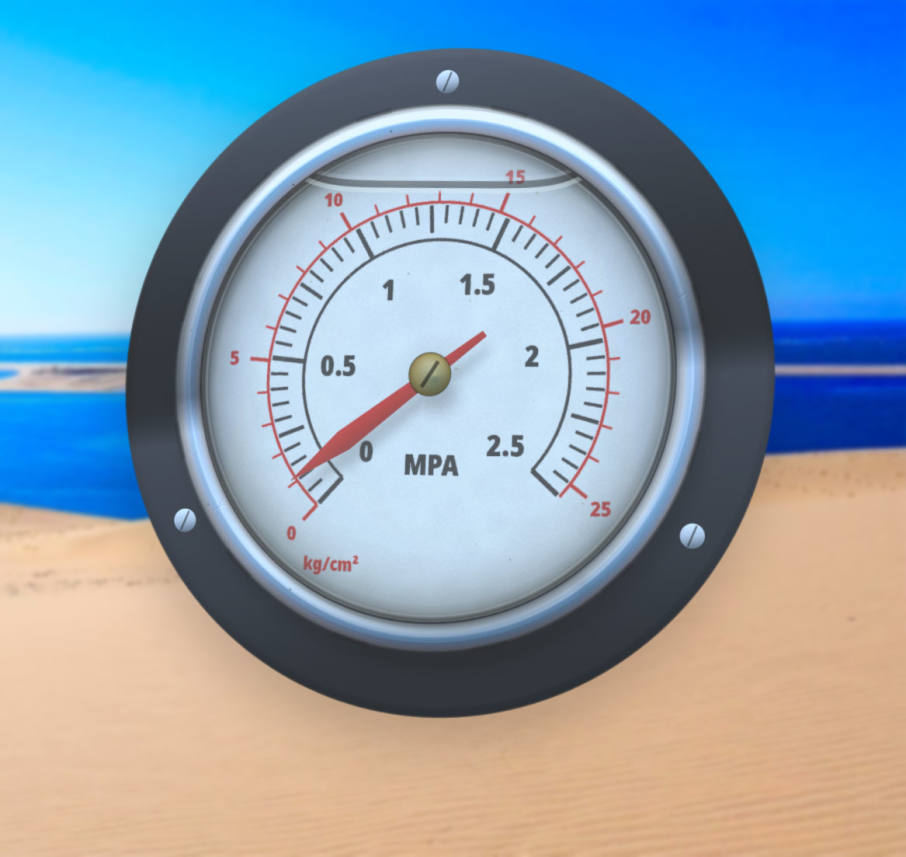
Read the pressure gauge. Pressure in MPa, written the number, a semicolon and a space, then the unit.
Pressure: 0.1; MPa
